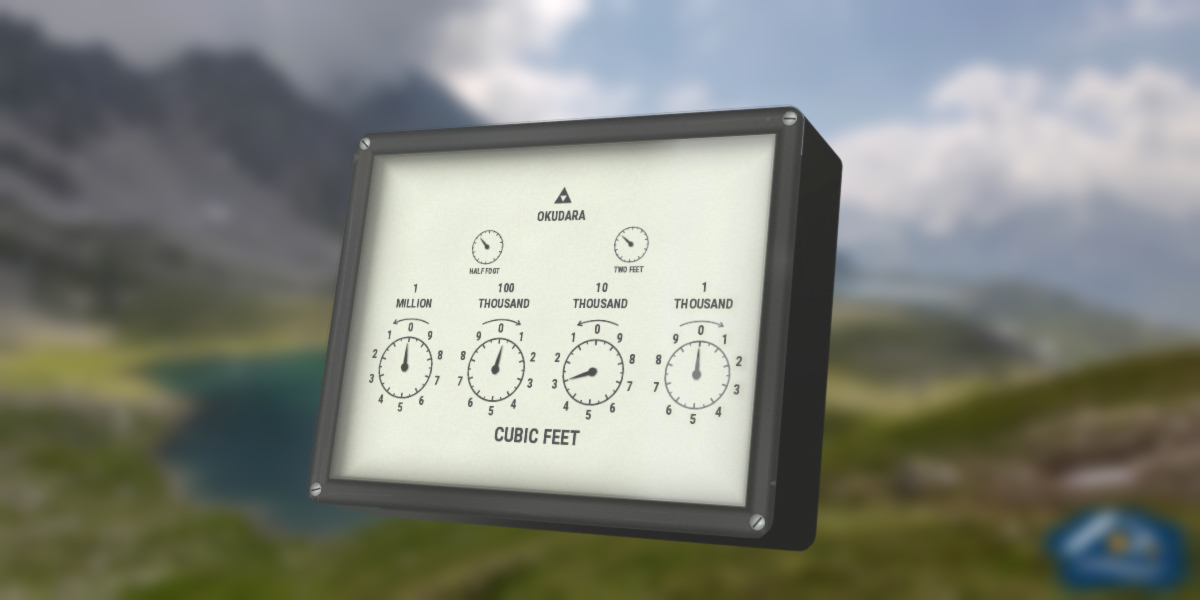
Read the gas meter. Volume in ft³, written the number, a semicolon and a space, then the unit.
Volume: 3000; ft³
